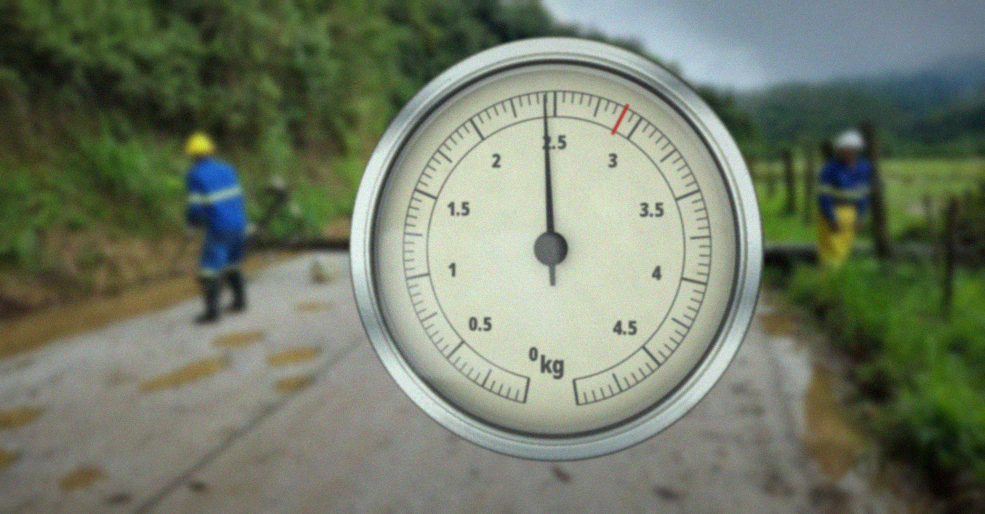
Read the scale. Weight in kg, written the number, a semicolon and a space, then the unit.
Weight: 2.45; kg
